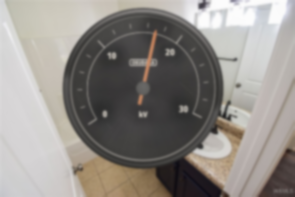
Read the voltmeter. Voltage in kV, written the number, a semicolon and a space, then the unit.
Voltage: 17; kV
